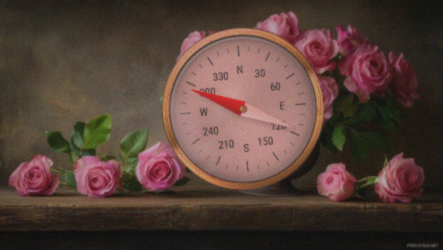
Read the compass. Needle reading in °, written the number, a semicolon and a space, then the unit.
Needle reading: 295; °
